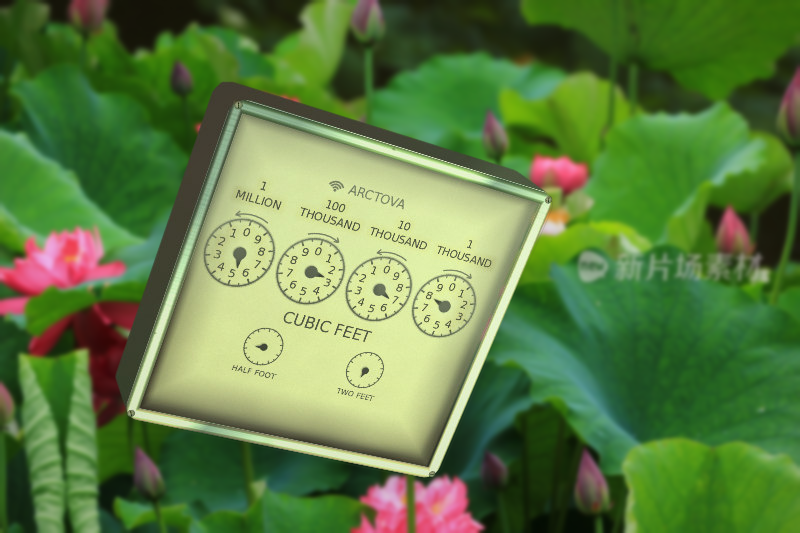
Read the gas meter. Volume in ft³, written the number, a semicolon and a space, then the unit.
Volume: 526800; ft³
